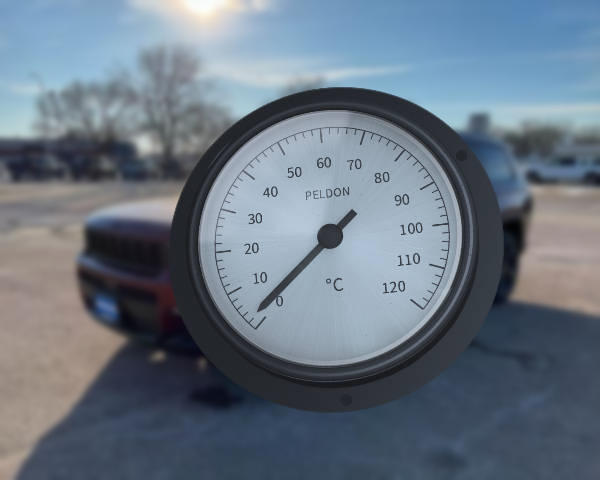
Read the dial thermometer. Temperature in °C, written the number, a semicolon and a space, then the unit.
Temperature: 2; °C
